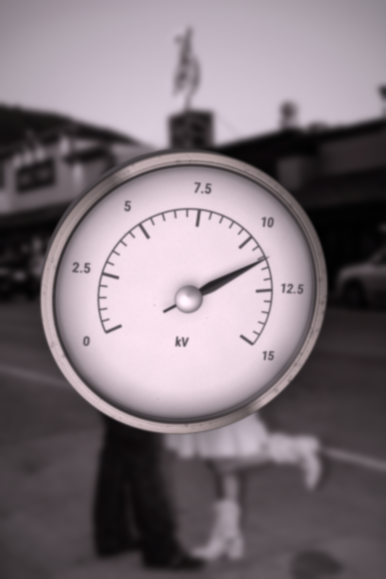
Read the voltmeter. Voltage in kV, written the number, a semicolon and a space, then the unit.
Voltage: 11; kV
